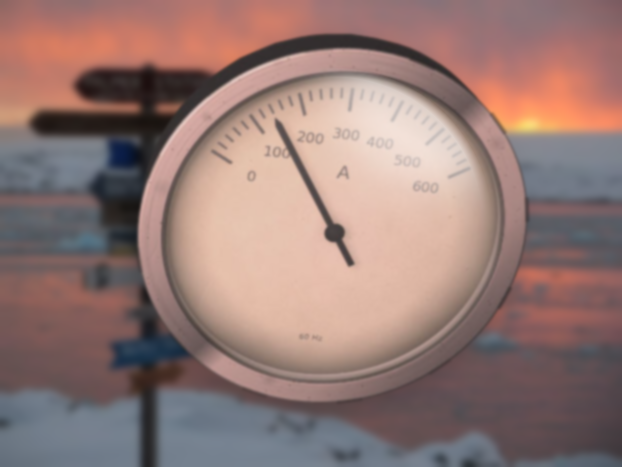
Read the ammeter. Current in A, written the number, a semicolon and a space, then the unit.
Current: 140; A
